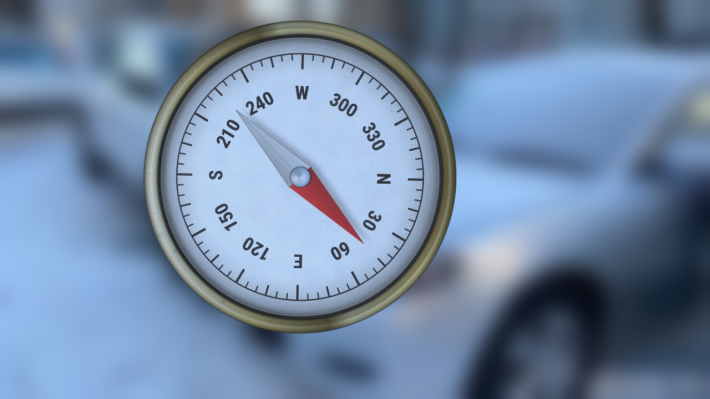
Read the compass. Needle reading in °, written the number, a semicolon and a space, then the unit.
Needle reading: 45; °
